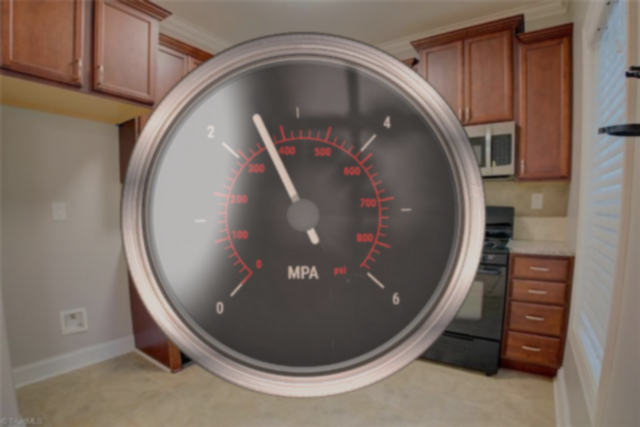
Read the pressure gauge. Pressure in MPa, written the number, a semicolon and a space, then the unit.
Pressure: 2.5; MPa
